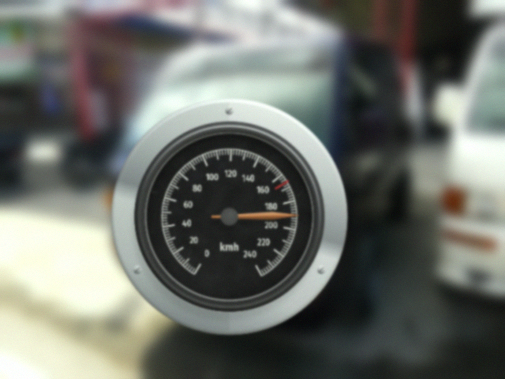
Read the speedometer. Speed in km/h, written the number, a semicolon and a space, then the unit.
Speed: 190; km/h
